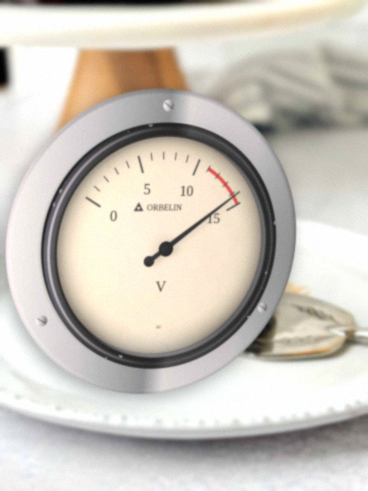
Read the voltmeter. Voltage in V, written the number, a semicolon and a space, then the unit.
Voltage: 14; V
